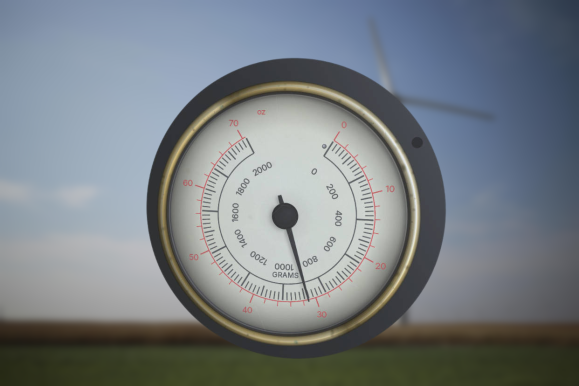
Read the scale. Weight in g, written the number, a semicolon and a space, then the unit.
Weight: 880; g
